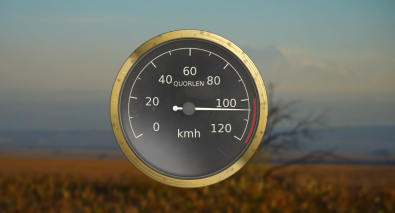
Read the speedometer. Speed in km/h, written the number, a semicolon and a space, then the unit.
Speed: 105; km/h
